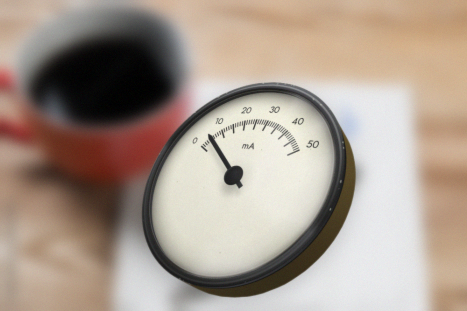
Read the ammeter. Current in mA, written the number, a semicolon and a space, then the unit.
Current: 5; mA
